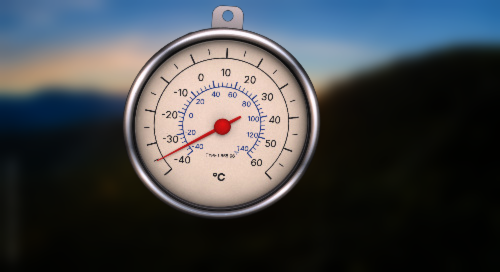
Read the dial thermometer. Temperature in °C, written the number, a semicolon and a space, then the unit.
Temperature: -35; °C
